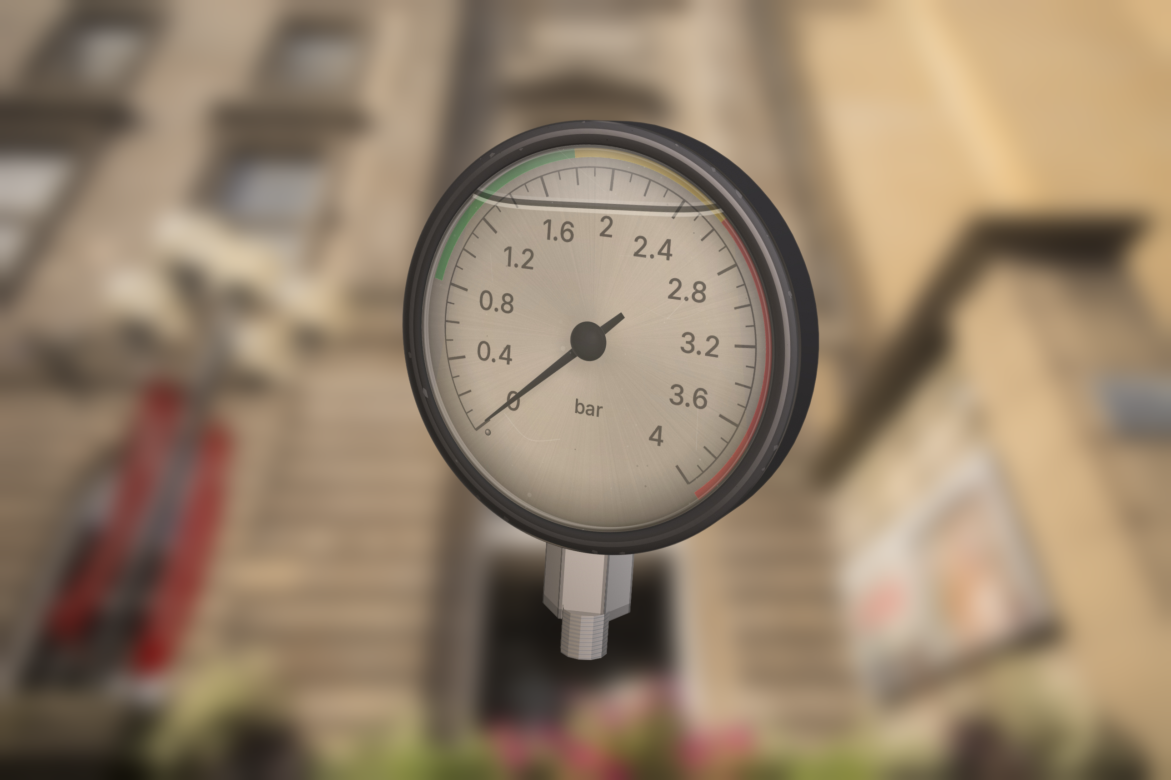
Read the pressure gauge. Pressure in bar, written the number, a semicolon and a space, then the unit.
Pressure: 0; bar
